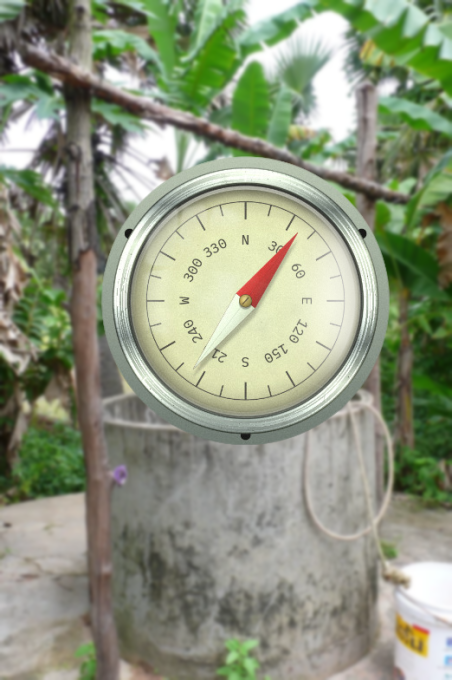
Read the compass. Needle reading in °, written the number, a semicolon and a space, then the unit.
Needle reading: 37.5; °
